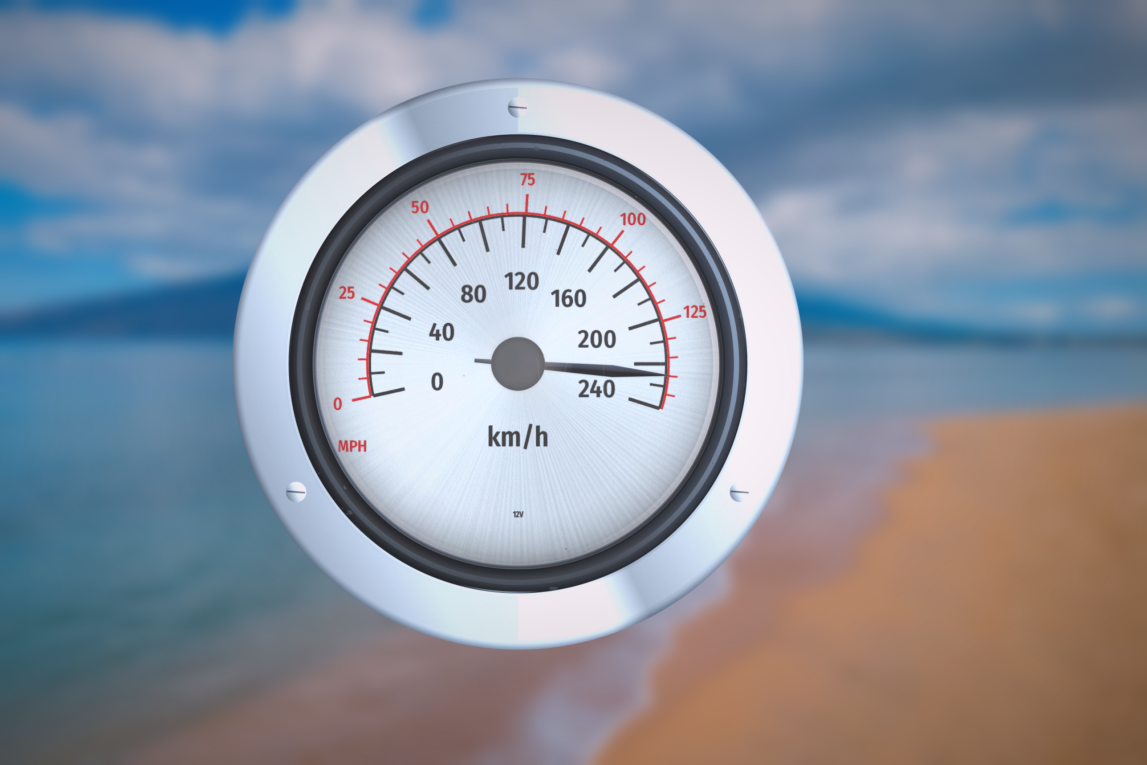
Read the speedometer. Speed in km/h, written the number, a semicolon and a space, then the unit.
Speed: 225; km/h
